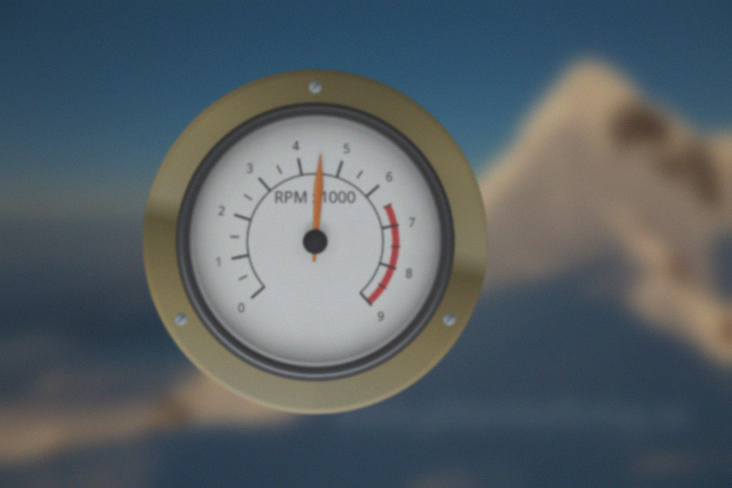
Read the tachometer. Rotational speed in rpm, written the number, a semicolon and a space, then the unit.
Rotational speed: 4500; rpm
